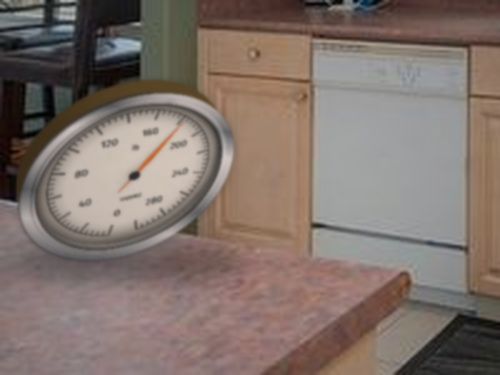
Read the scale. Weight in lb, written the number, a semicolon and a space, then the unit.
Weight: 180; lb
